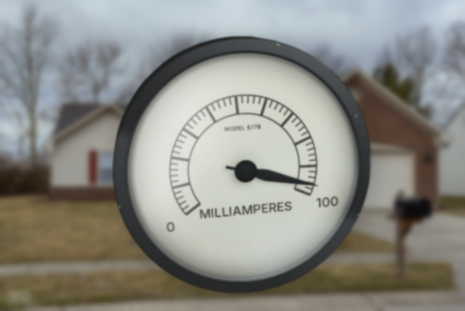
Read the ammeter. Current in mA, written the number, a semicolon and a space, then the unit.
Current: 96; mA
